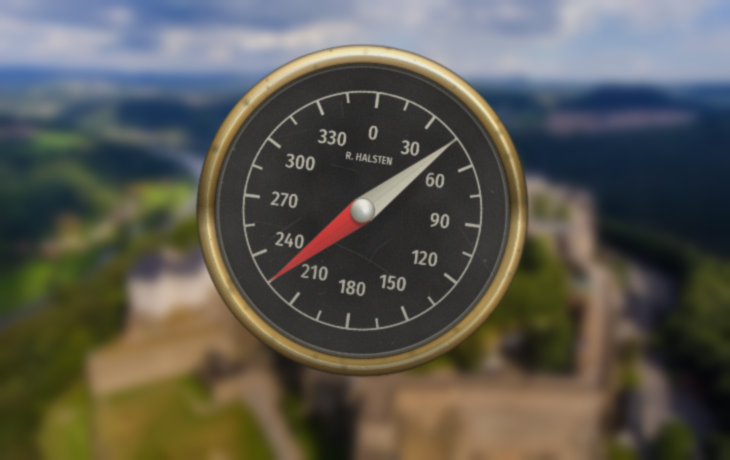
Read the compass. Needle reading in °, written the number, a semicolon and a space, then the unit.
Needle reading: 225; °
